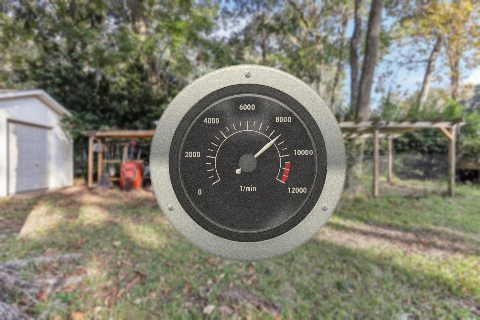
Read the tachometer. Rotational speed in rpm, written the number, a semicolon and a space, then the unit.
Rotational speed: 8500; rpm
